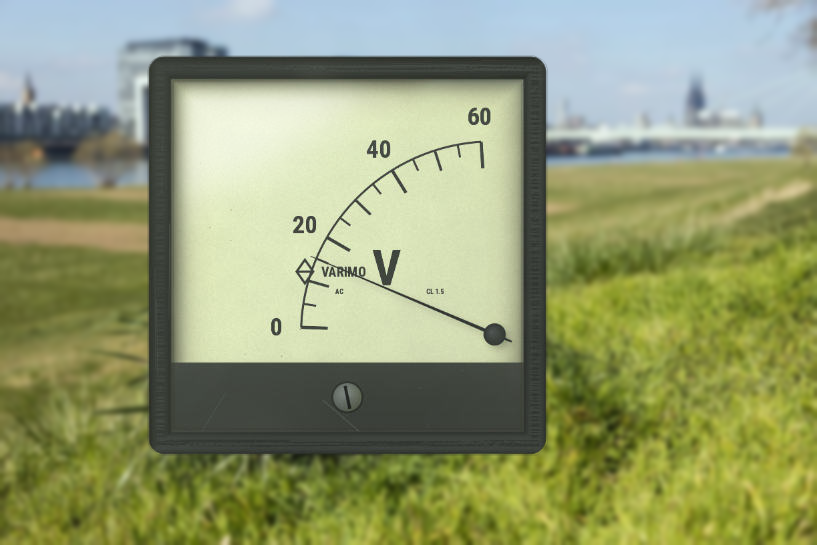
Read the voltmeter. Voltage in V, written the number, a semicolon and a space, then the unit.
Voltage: 15; V
